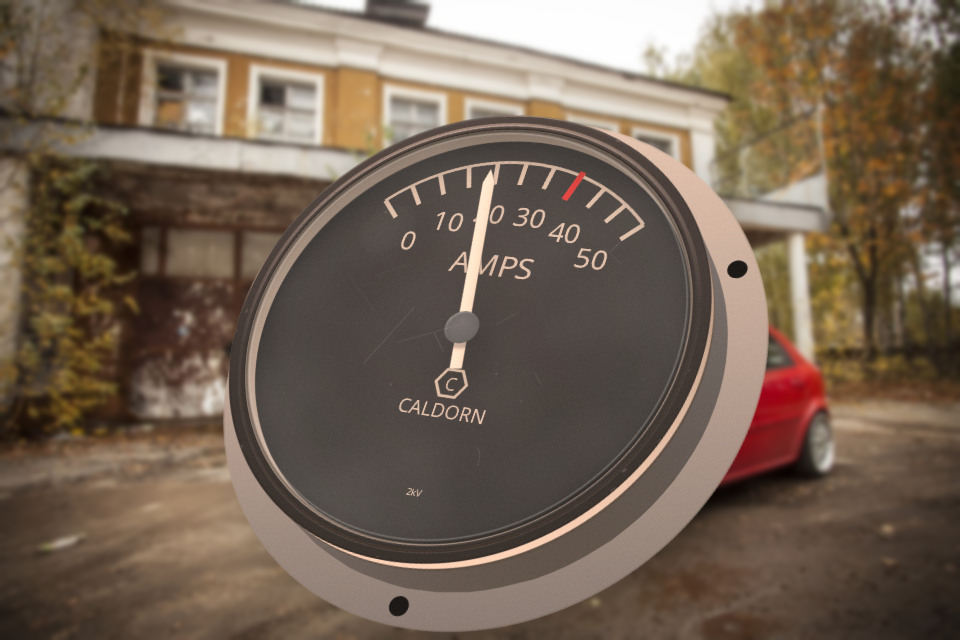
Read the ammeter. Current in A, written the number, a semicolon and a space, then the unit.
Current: 20; A
